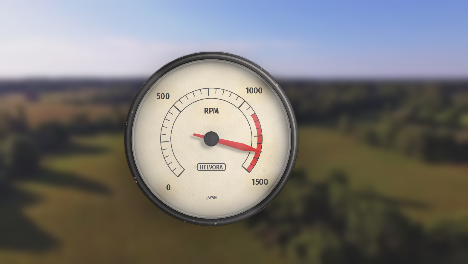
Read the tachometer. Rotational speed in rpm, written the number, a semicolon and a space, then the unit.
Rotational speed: 1350; rpm
